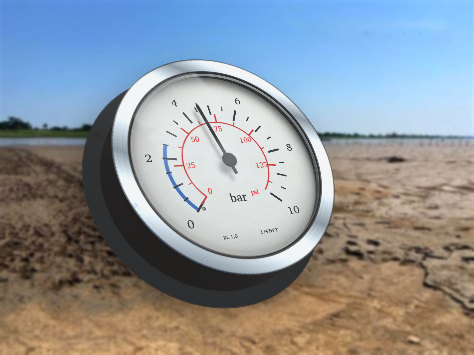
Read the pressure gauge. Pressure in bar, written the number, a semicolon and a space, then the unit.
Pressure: 4.5; bar
